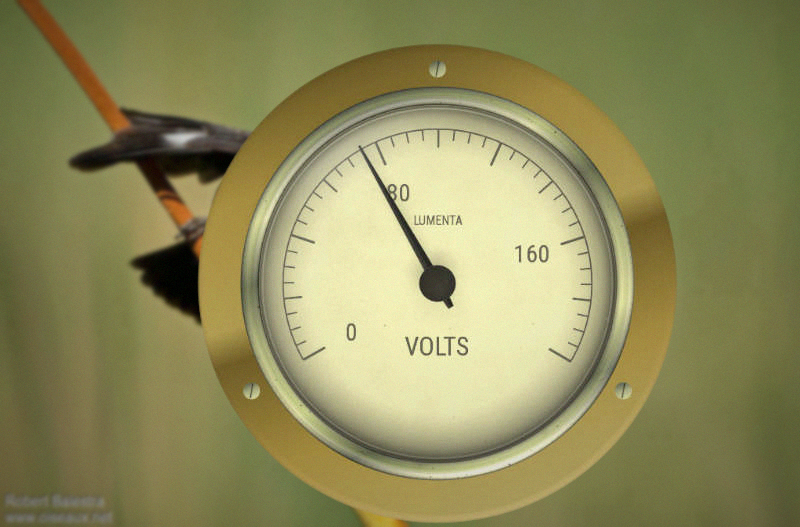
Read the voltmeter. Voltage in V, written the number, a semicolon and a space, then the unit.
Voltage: 75; V
